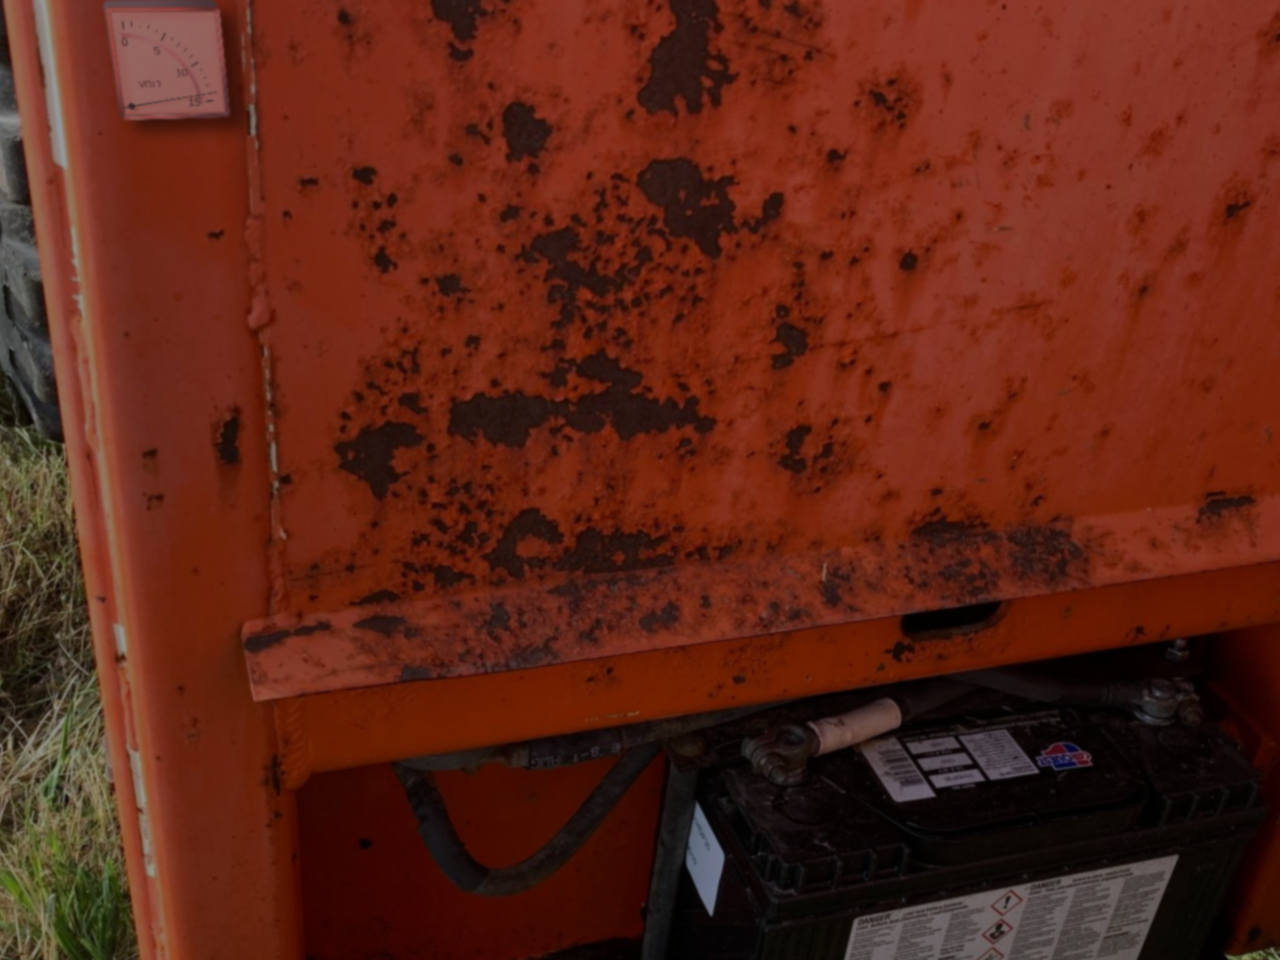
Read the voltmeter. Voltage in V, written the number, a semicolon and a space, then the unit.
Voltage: 14; V
